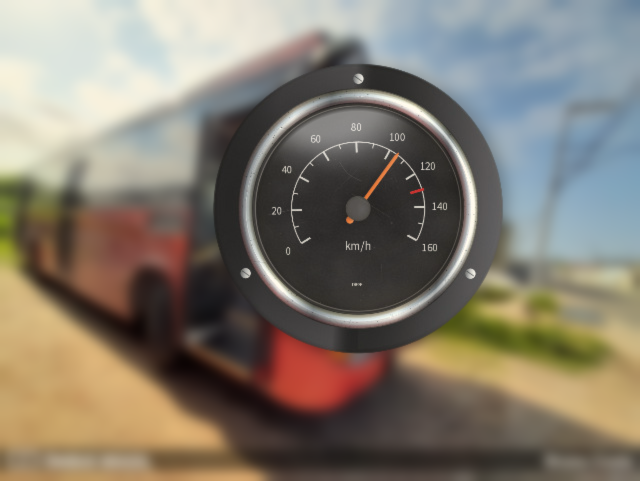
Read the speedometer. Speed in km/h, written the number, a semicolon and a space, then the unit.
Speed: 105; km/h
